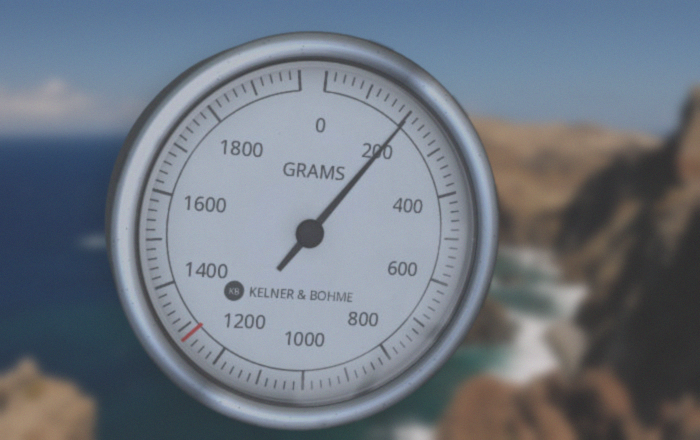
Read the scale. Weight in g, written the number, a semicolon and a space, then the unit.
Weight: 200; g
